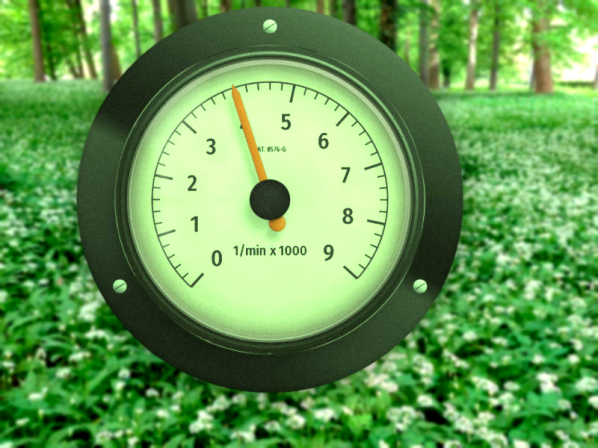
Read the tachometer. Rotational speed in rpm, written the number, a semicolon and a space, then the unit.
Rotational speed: 4000; rpm
